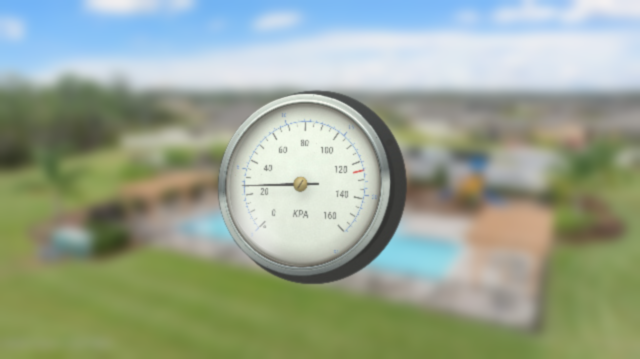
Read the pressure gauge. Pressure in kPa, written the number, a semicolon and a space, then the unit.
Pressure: 25; kPa
